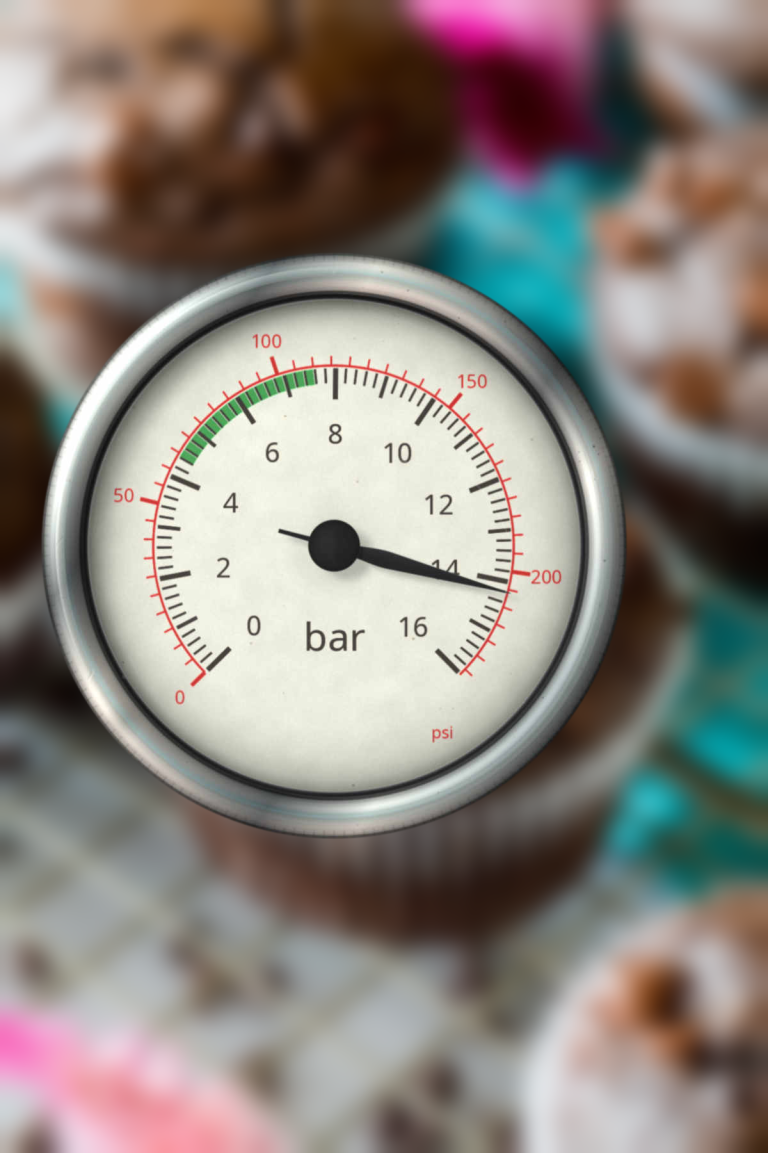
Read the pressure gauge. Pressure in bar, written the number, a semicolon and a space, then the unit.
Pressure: 14.2; bar
